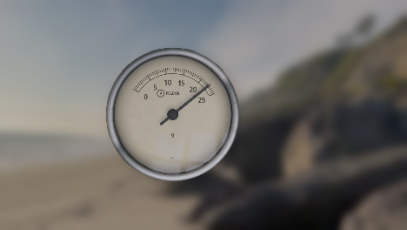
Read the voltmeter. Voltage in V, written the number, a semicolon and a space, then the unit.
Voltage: 22.5; V
